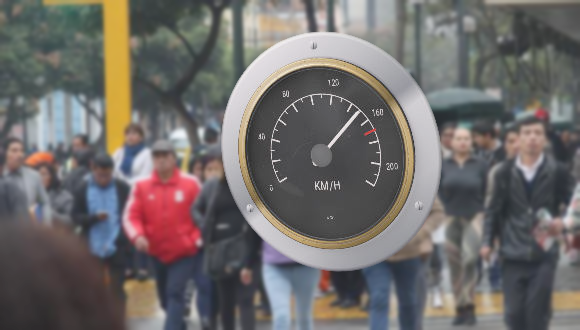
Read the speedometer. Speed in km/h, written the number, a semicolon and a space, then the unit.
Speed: 150; km/h
